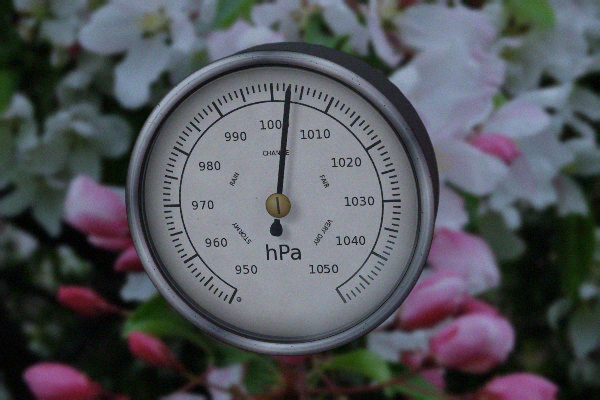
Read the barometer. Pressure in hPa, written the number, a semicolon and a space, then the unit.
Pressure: 1003; hPa
